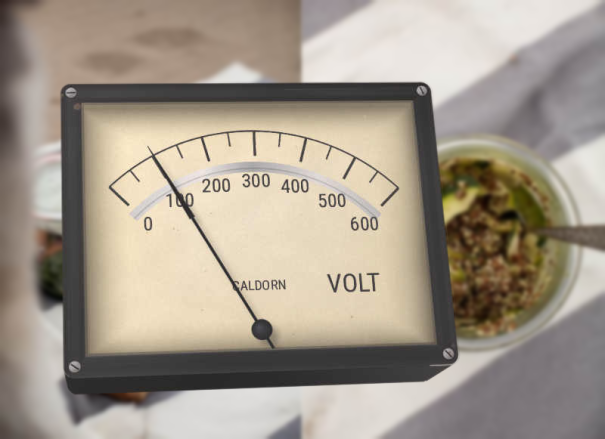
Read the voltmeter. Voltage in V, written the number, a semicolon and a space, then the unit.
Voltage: 100; V
